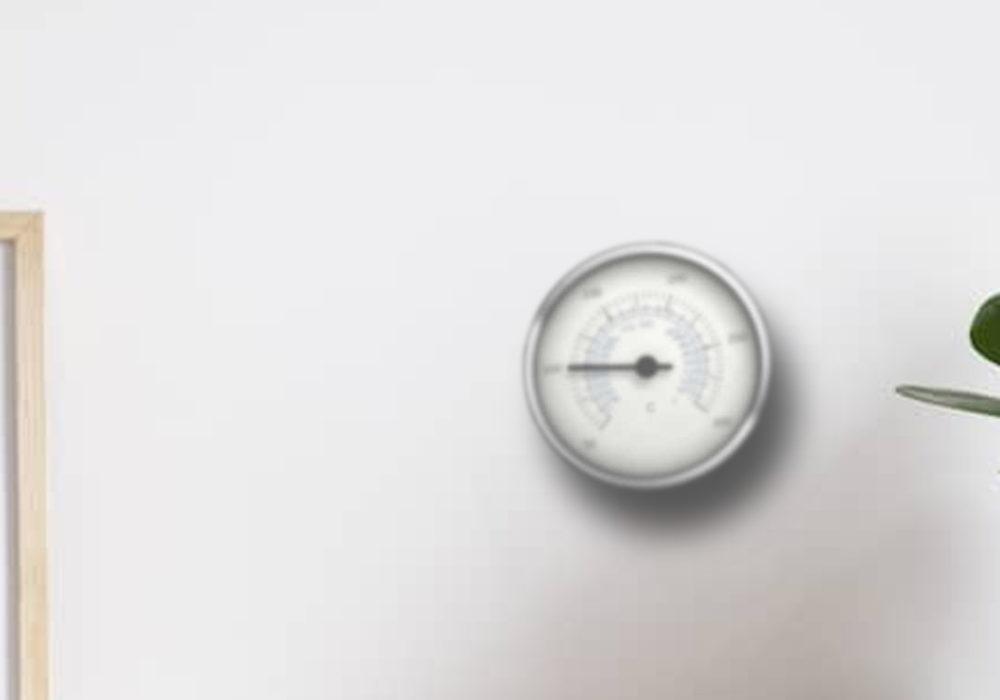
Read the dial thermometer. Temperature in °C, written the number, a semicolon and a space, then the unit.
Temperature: 100; °C
